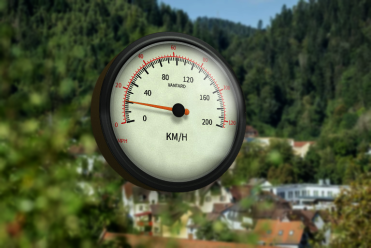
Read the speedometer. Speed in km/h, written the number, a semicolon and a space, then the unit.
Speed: 20; km/h
